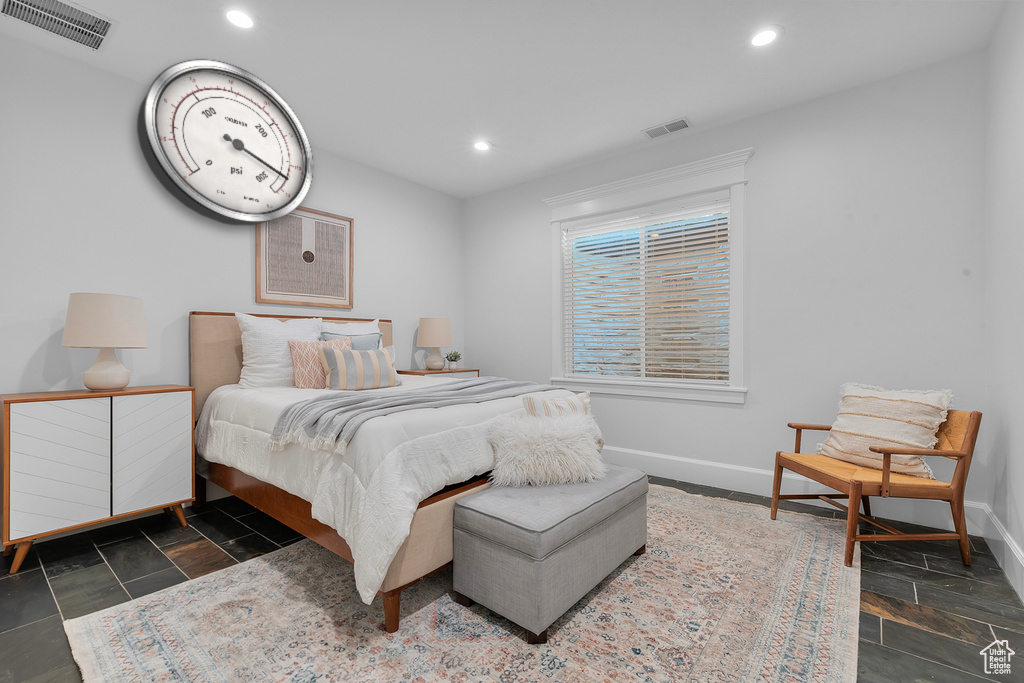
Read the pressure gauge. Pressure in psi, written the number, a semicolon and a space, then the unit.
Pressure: 275; psi
